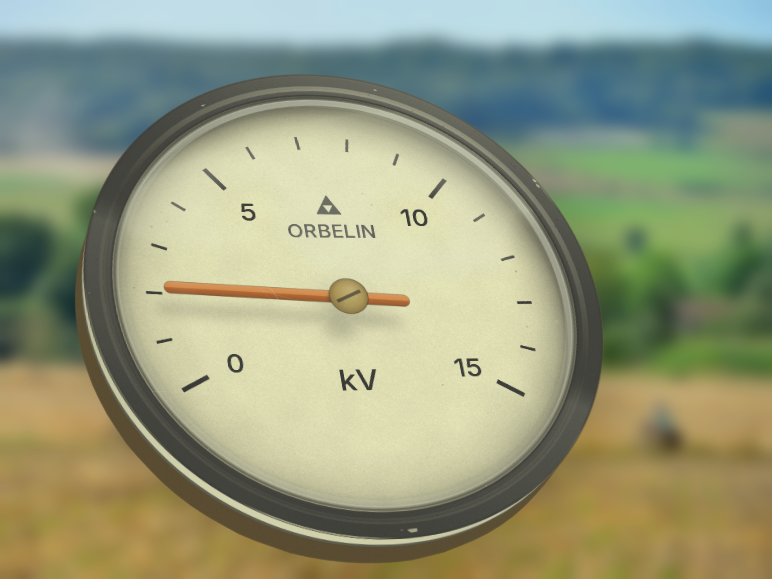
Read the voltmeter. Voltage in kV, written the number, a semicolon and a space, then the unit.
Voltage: 2; kV
